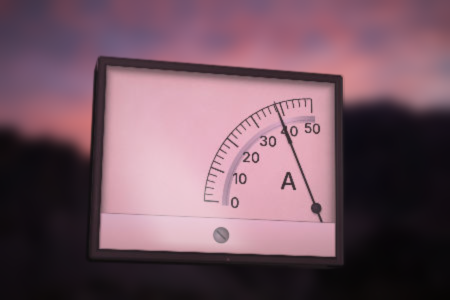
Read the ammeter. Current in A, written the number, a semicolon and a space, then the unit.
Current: 38; A
